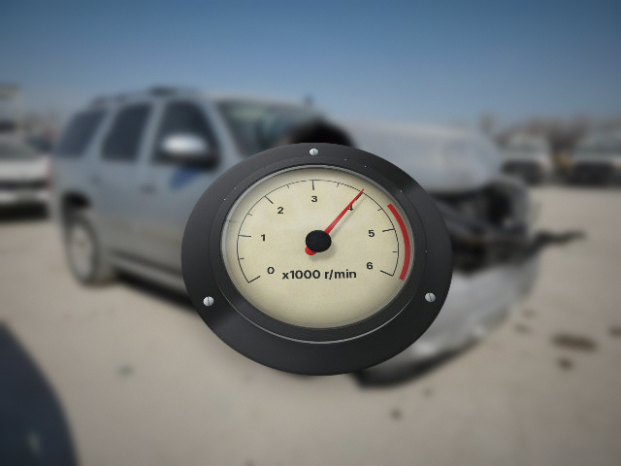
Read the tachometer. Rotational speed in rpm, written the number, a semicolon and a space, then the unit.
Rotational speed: 4000; rpm
